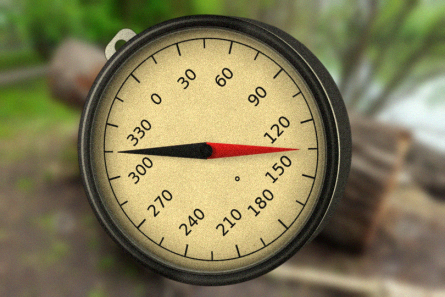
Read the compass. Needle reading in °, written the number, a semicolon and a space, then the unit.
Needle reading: 135; °
